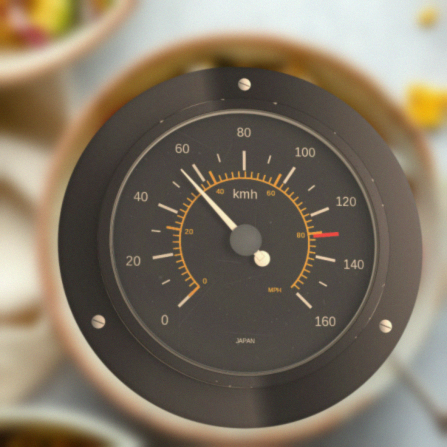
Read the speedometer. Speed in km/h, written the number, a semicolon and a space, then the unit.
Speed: 55; km/h
